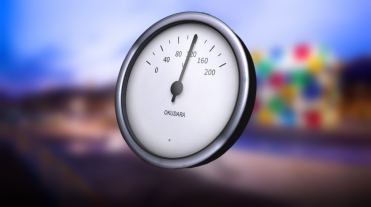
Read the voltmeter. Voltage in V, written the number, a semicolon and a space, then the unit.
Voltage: 120; V
